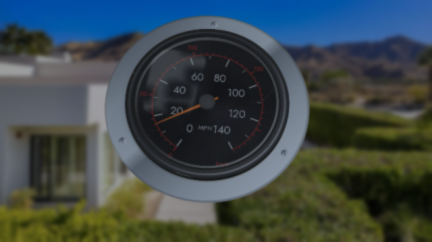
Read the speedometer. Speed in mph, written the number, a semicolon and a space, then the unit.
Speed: 15; mph
